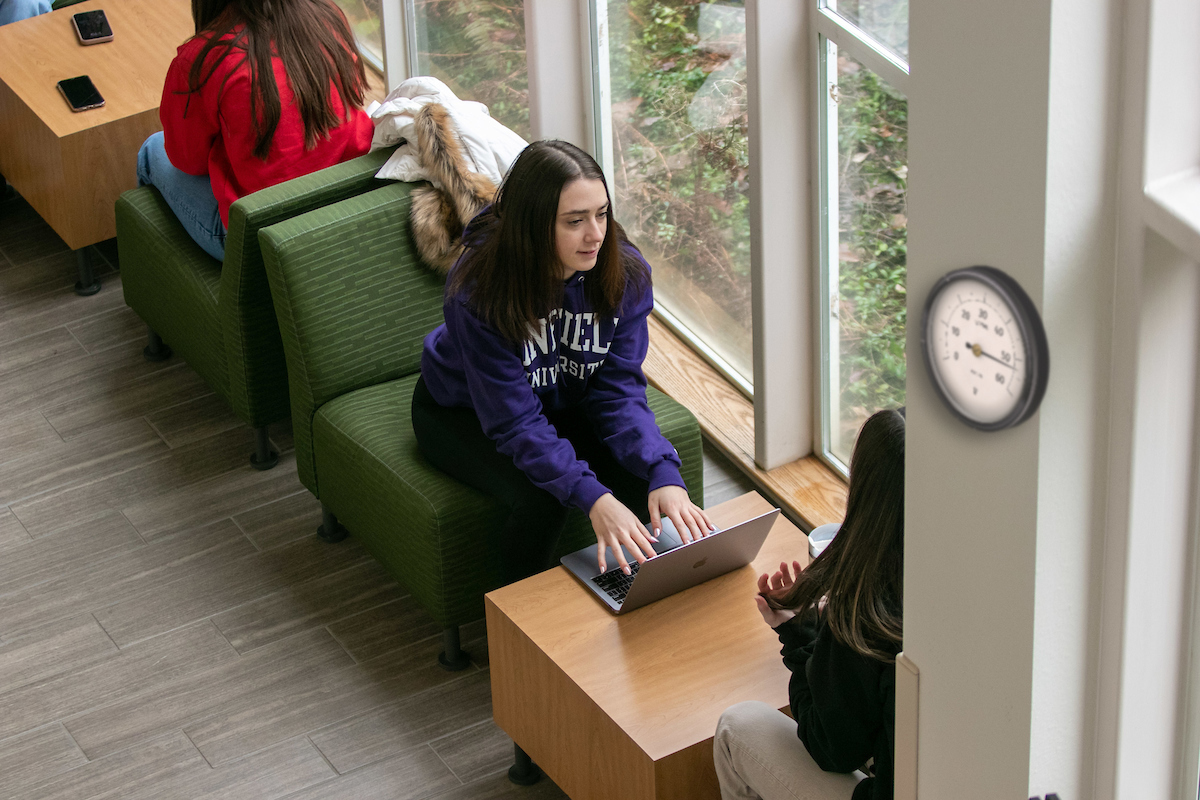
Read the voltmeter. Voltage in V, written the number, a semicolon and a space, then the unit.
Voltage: 52.5; V
